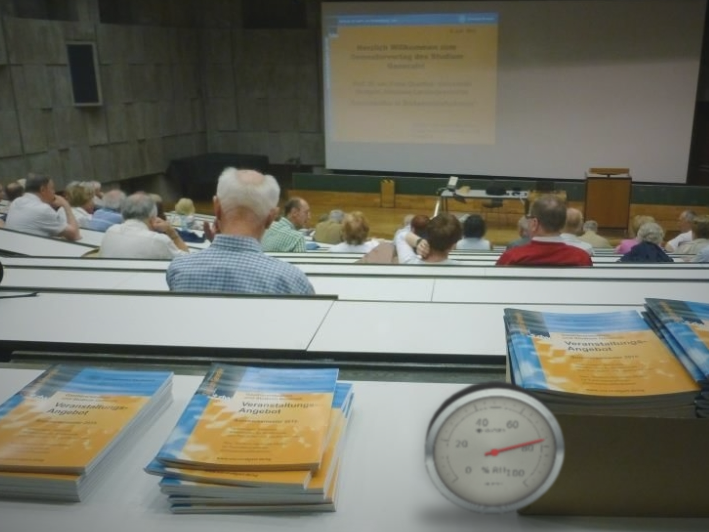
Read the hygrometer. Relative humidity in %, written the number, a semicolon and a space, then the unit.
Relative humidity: 76; %
